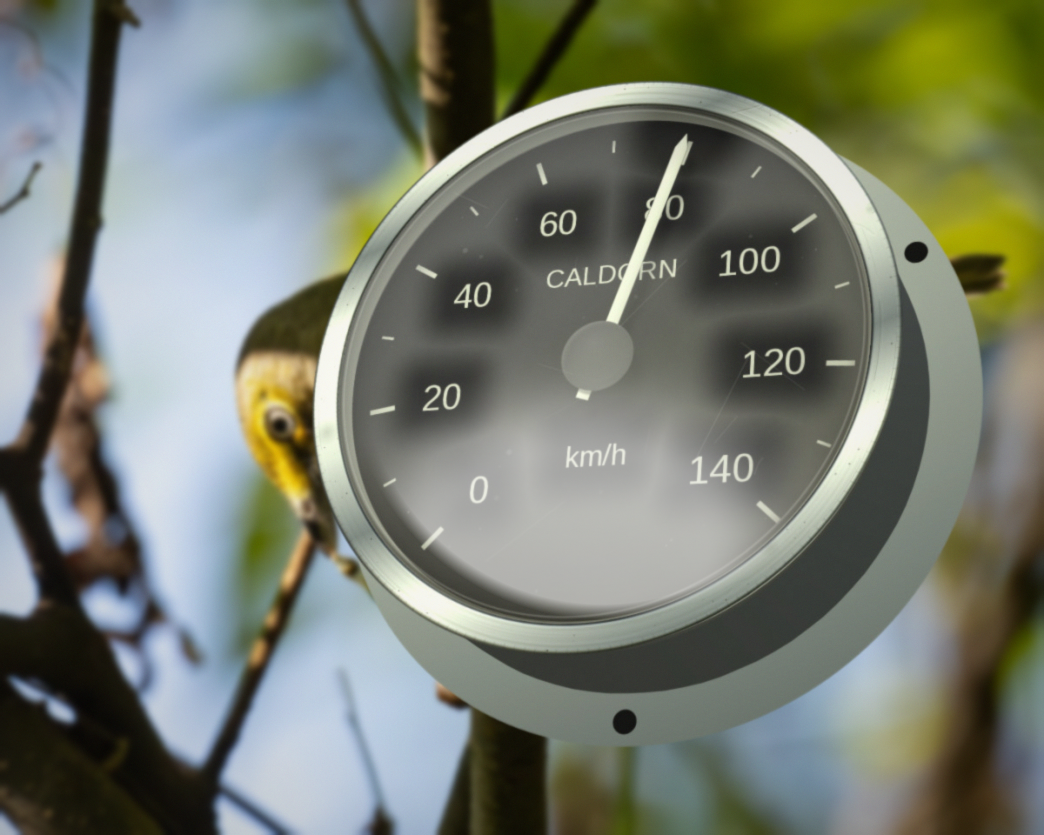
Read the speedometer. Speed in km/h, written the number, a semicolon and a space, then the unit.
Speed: 80; km/h
